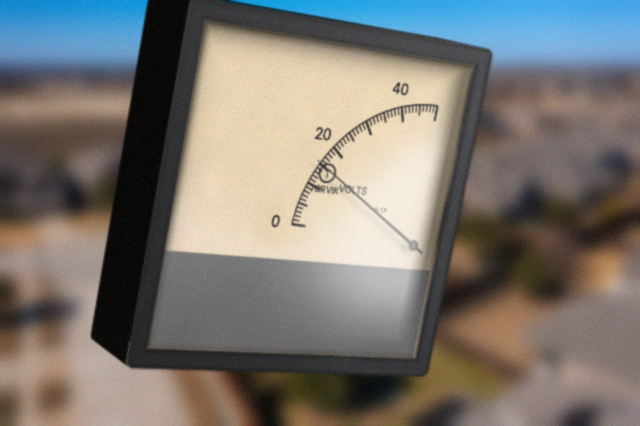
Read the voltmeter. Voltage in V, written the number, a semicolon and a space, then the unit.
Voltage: 15; V
